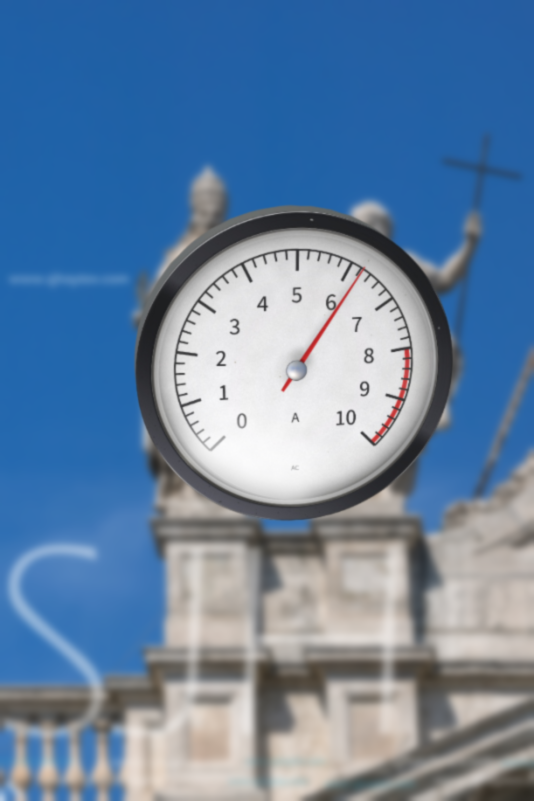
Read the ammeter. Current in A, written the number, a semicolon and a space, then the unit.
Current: 6.2; A
